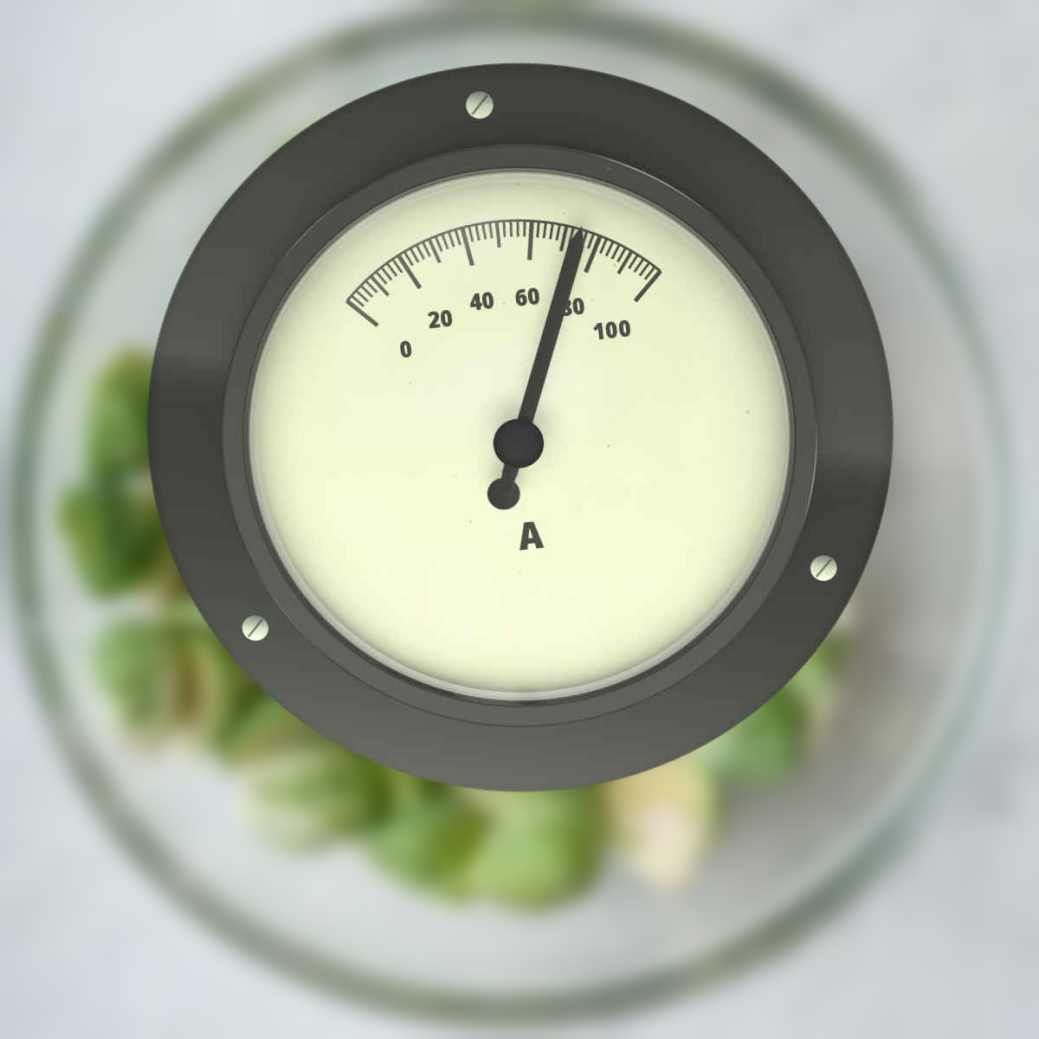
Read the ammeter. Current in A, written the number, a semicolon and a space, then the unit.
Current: 74; A
